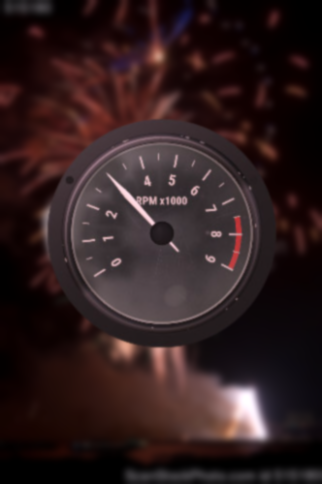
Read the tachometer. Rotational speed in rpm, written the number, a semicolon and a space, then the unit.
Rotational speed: 3000; rpm
